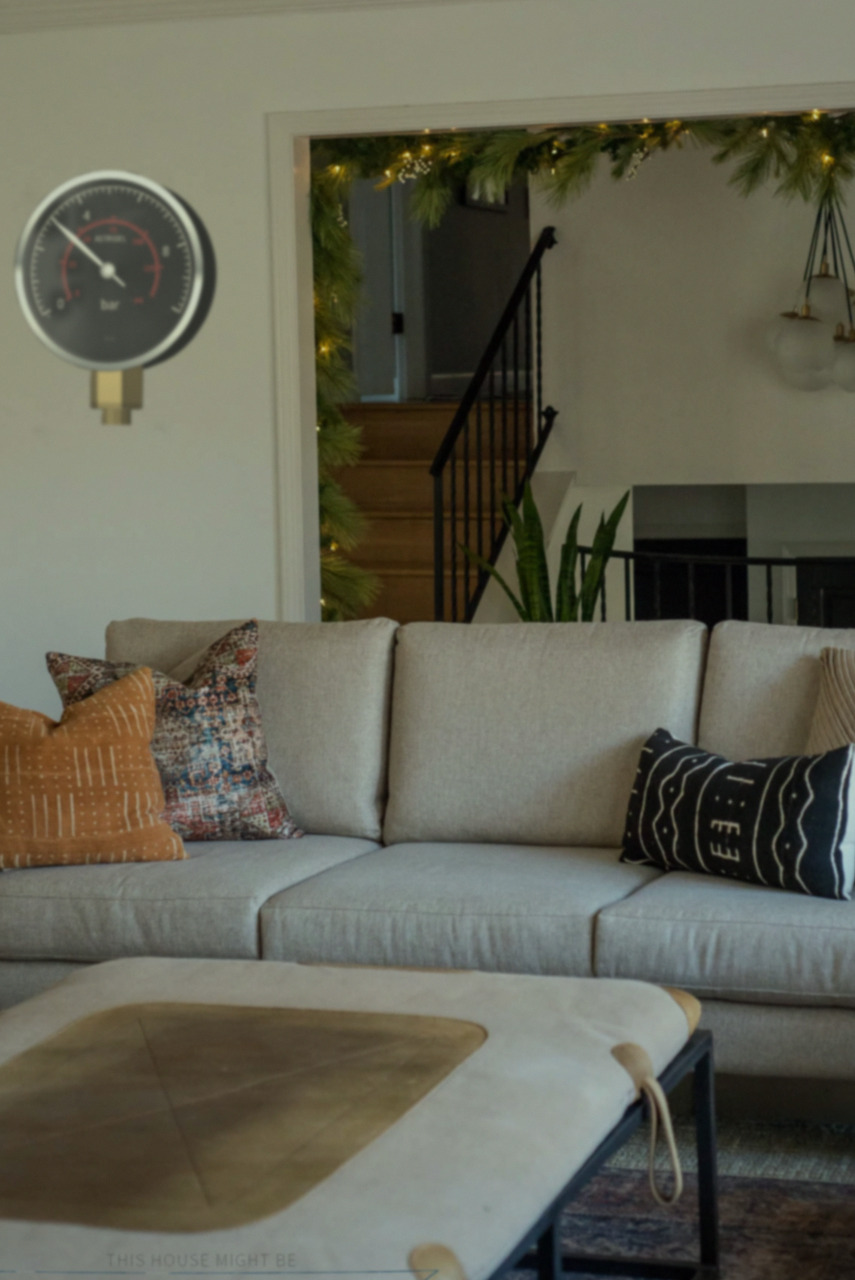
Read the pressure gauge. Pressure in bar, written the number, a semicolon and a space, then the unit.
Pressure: 3; bar
